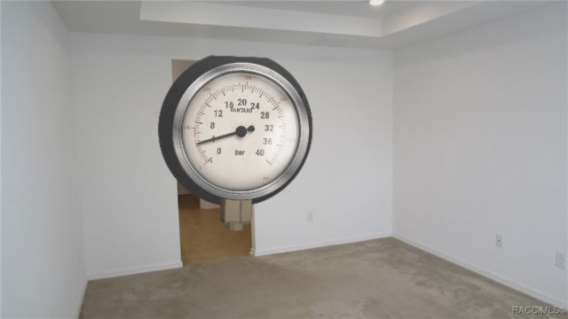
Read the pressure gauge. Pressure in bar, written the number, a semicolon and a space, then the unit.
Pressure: 4; bar
